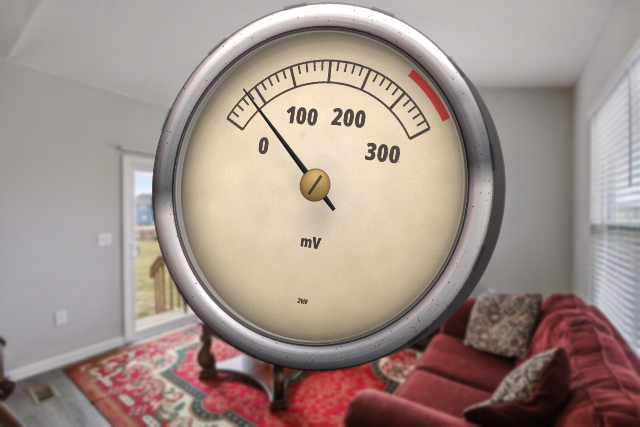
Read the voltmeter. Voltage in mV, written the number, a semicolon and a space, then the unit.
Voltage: 40; mV
